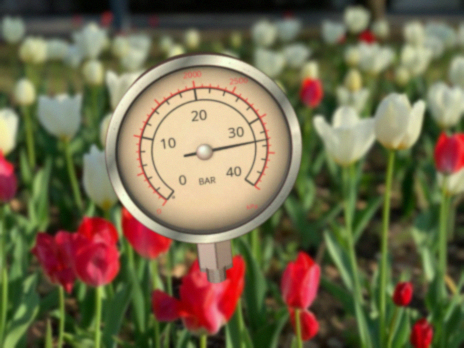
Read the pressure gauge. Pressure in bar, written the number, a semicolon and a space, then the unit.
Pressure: 33; bar
